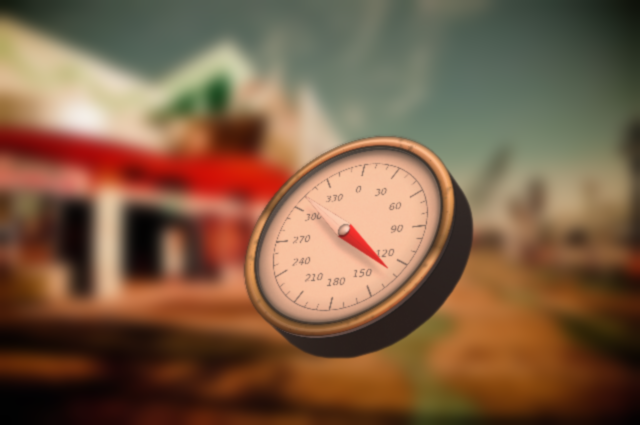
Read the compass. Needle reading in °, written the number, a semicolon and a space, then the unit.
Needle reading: 130; °
